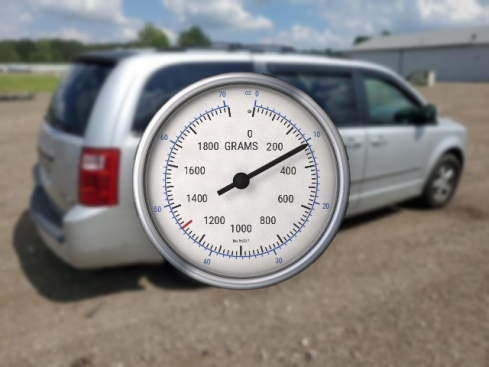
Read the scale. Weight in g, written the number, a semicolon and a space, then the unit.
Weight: 300; g
